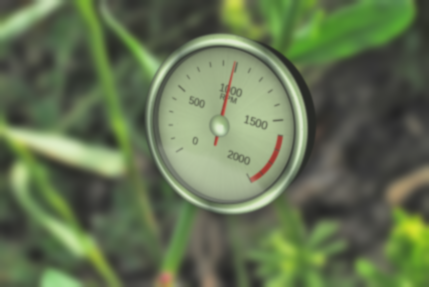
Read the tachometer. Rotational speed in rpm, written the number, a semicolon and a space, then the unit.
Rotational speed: 1000; rpm
